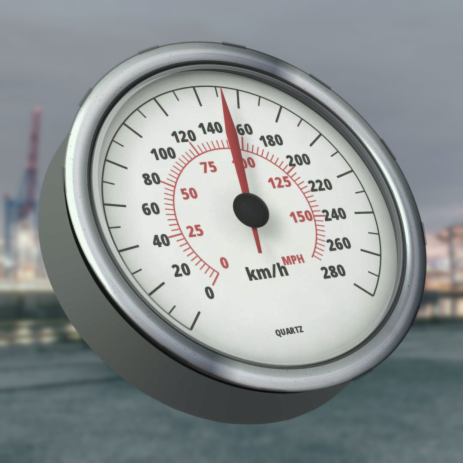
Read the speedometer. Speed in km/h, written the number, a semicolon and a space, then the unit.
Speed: 150; km/h
